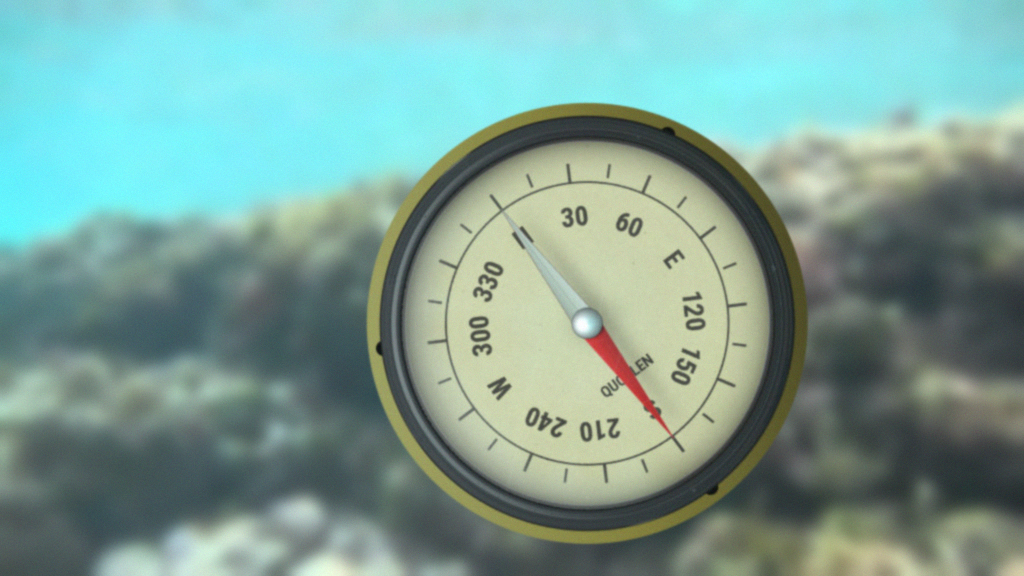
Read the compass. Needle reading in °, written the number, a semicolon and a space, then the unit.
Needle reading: 180; °
